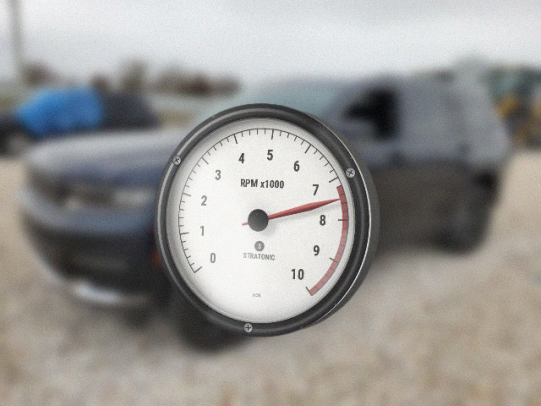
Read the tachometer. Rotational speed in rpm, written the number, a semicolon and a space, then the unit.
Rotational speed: 7500; rpm
